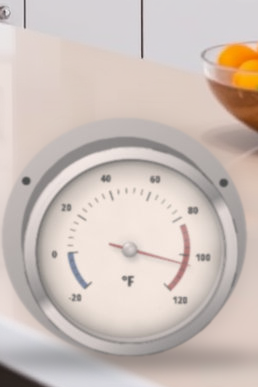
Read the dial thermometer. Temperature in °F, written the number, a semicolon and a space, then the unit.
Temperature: 104; °F
